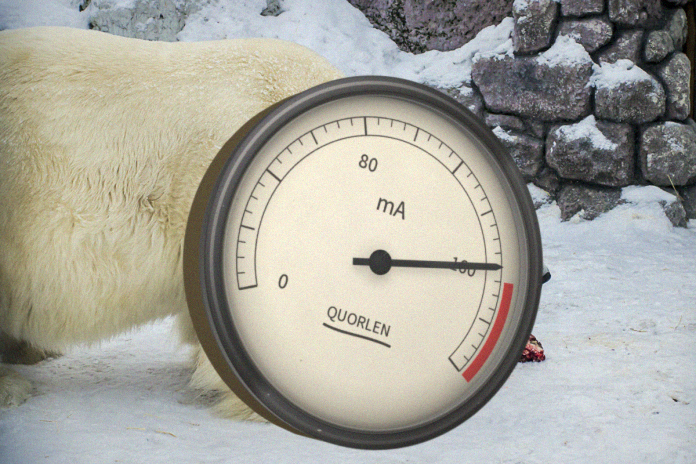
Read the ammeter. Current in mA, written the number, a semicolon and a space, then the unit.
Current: 160; mA
